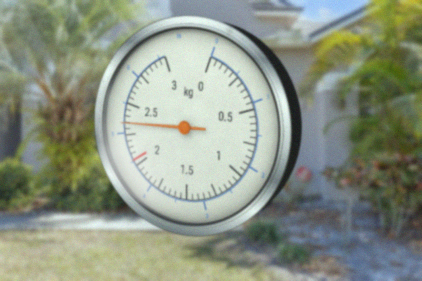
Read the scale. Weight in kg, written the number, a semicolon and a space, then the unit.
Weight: 2.35; kg
